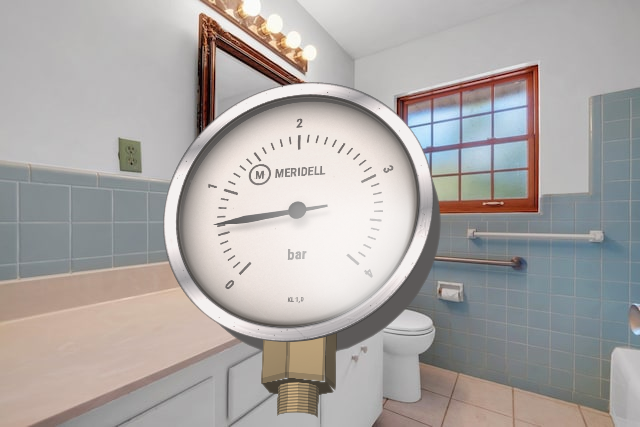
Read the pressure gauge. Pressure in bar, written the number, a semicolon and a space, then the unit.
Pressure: 0.6; bar
